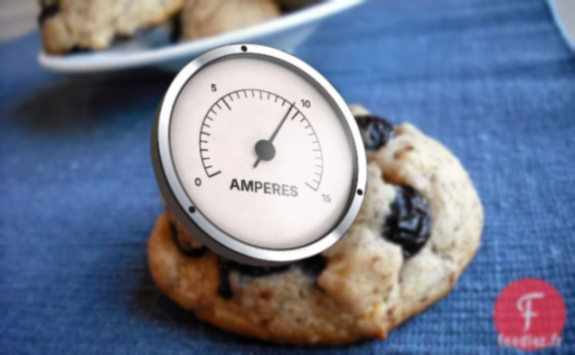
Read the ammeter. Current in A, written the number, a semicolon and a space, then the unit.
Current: 9.5; A
